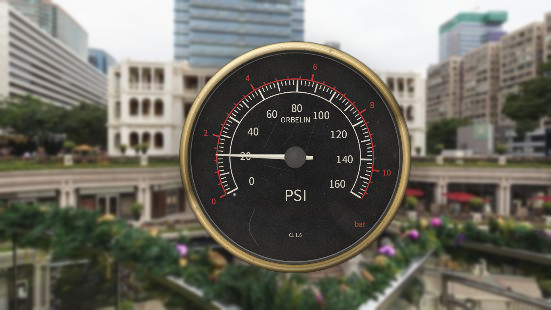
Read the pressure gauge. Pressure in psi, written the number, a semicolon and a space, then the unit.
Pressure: 20; psi
